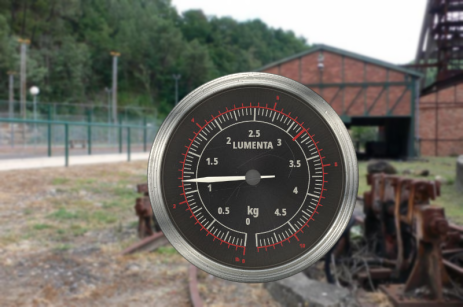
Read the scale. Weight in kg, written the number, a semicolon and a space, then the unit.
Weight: 1.15; kg
